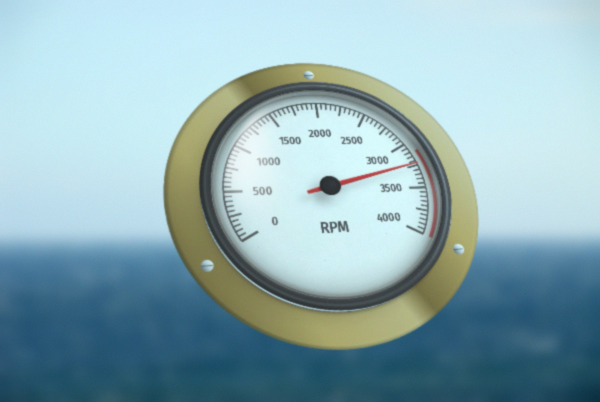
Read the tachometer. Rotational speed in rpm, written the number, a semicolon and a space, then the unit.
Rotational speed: 3250; rpm
